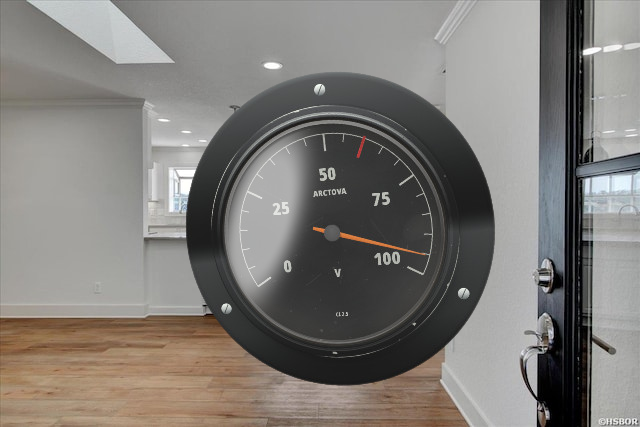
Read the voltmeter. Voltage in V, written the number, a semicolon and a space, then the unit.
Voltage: 95; V
